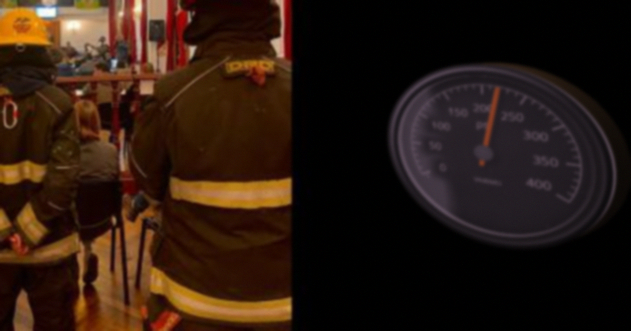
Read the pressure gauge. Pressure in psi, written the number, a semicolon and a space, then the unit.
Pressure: 220; psi
